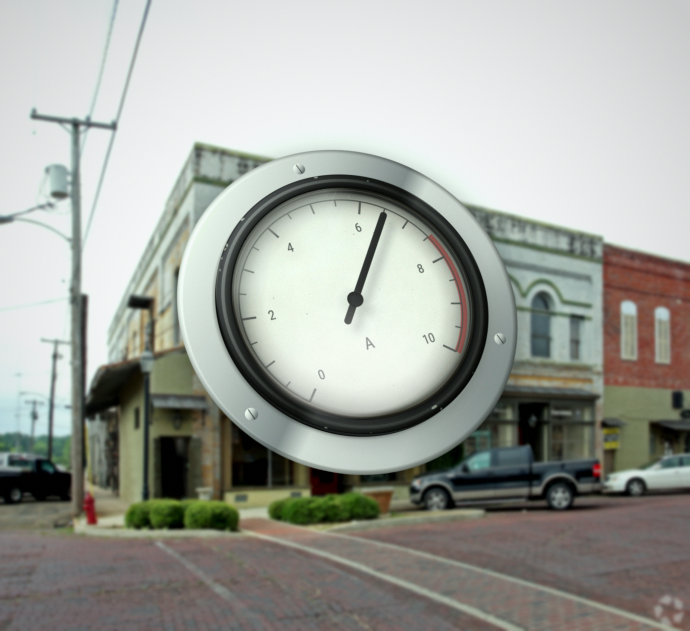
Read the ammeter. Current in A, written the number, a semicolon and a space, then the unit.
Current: 6.5; A
